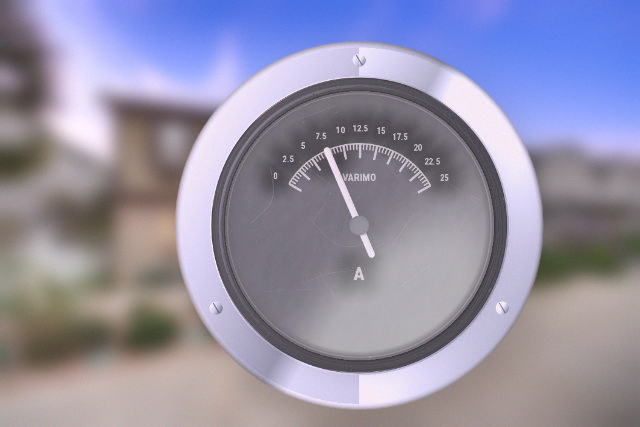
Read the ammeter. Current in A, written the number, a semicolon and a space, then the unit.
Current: 7.5; A
